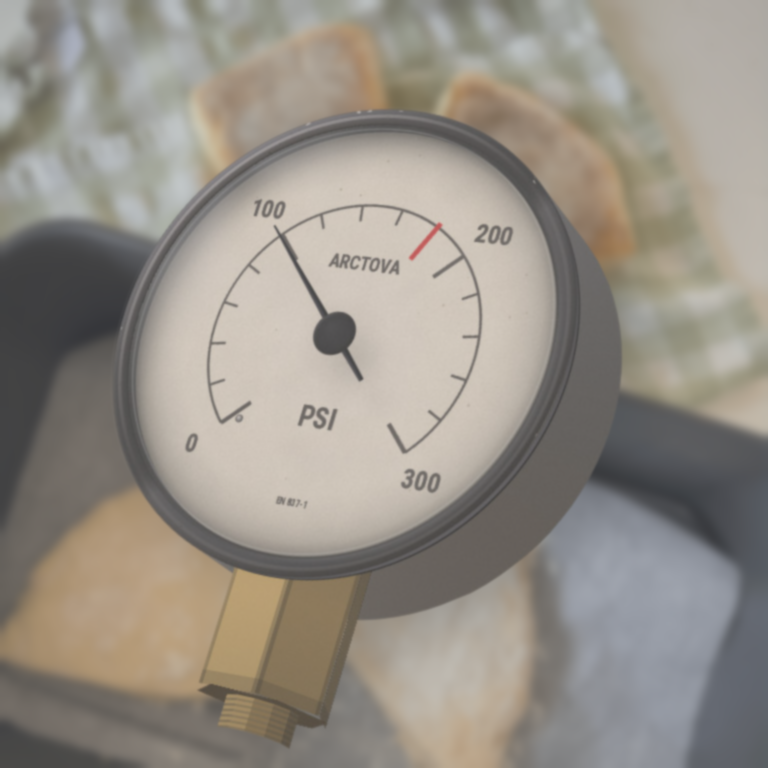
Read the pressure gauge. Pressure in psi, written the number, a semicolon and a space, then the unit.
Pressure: 100; psi
